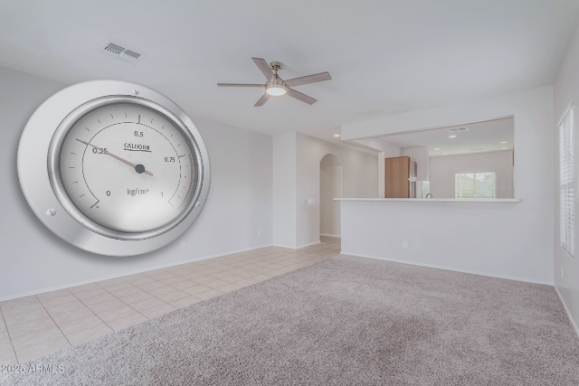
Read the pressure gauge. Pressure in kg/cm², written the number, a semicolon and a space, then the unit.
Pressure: 0.25; kg/cm²
